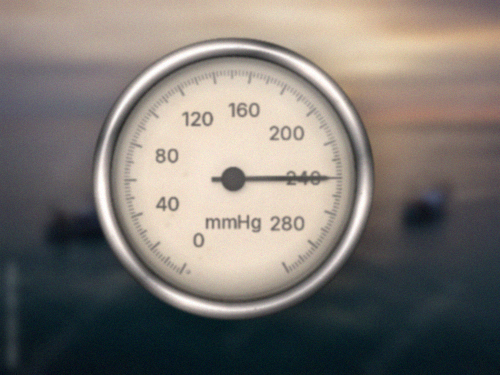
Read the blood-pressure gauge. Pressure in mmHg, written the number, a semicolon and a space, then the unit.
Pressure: 240; mmHg
